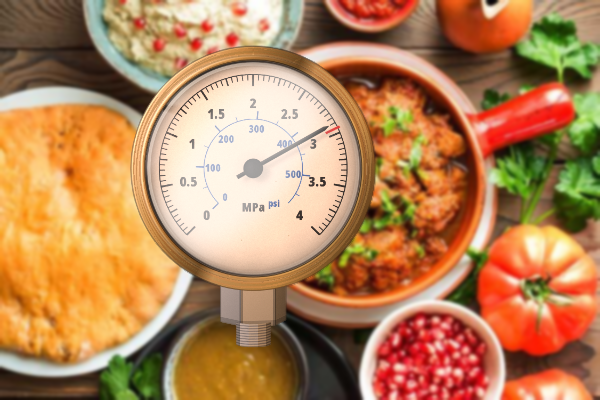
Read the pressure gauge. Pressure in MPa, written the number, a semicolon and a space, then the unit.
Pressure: 2.9; MPa
